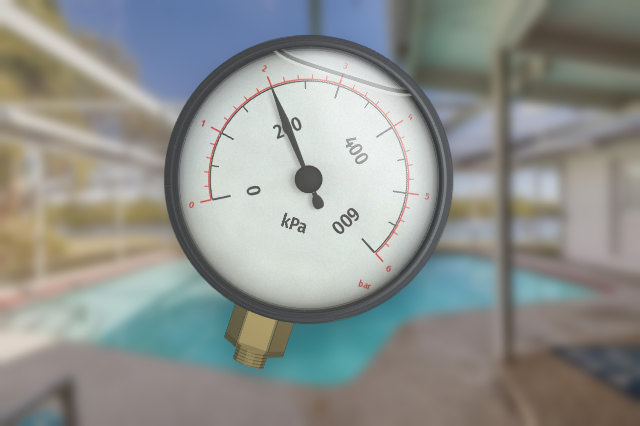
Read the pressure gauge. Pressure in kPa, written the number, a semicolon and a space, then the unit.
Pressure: 200; kPa
